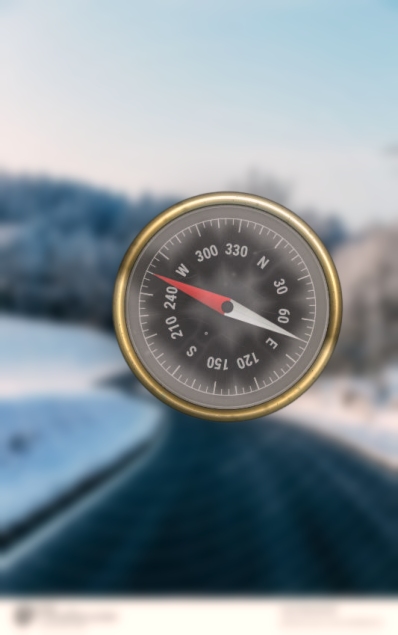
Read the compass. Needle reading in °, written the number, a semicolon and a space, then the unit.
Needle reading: 255; °
